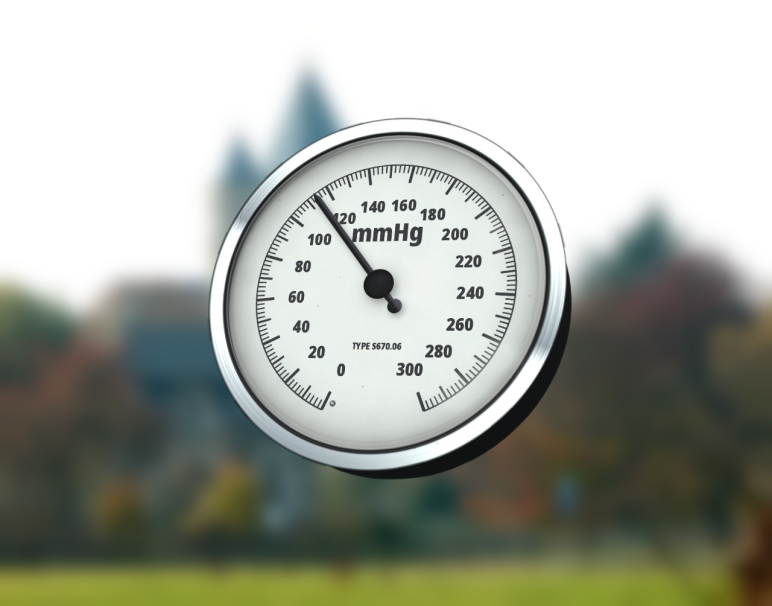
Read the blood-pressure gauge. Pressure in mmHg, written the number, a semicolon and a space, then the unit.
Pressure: 114; mmHg
